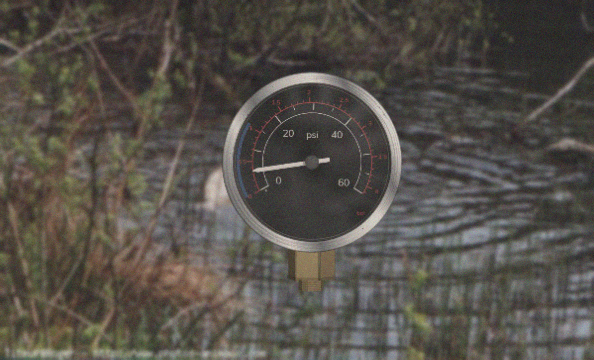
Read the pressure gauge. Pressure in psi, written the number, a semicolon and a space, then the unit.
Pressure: 5; psi
